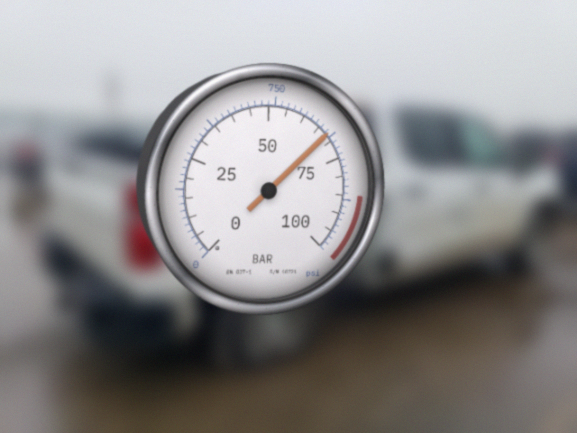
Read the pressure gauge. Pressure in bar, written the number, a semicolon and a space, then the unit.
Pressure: 67.5; bar
